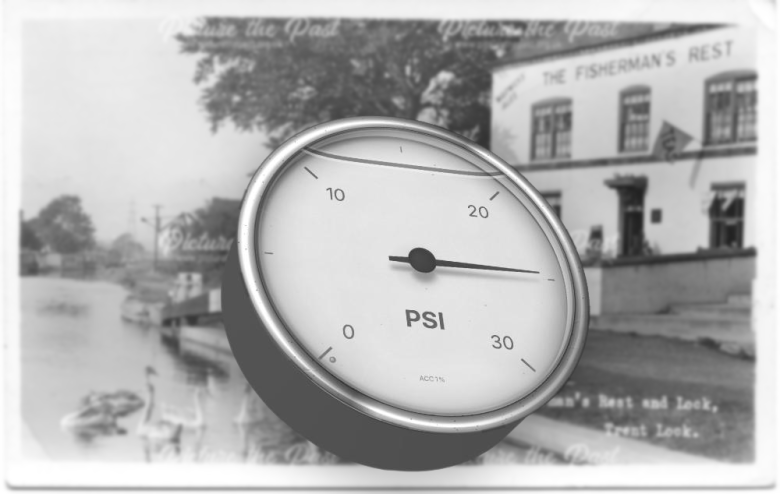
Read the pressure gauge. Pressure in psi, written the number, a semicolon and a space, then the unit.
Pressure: 25; psi
